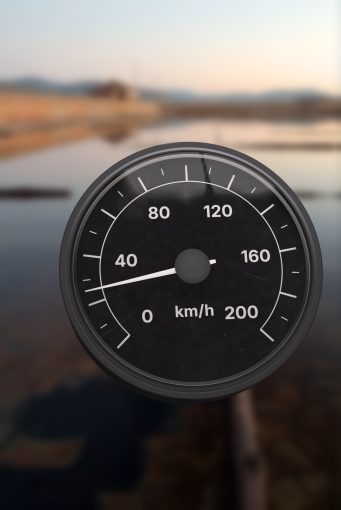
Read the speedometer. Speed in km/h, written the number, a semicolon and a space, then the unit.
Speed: 25; km/h
